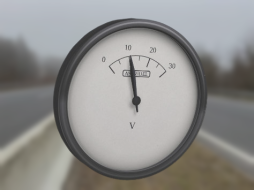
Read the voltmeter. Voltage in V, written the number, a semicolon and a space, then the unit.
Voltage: 10; V
